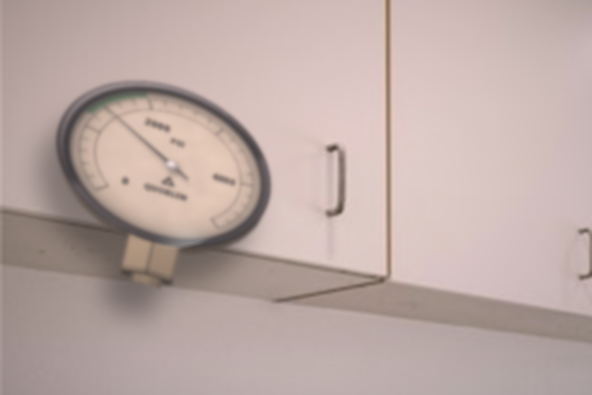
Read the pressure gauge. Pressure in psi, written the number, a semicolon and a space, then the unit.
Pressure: 1400; psi
